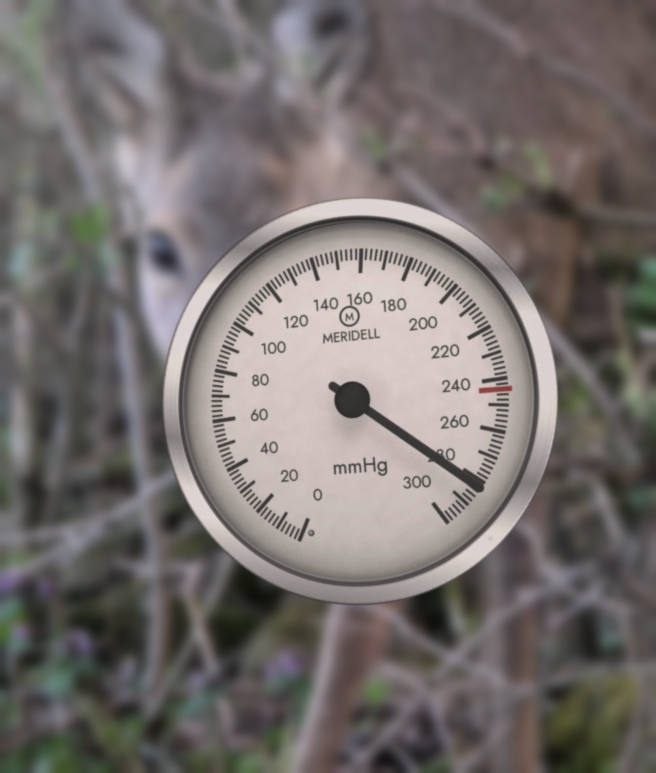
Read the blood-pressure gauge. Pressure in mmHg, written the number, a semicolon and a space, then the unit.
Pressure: 282; mmHg
